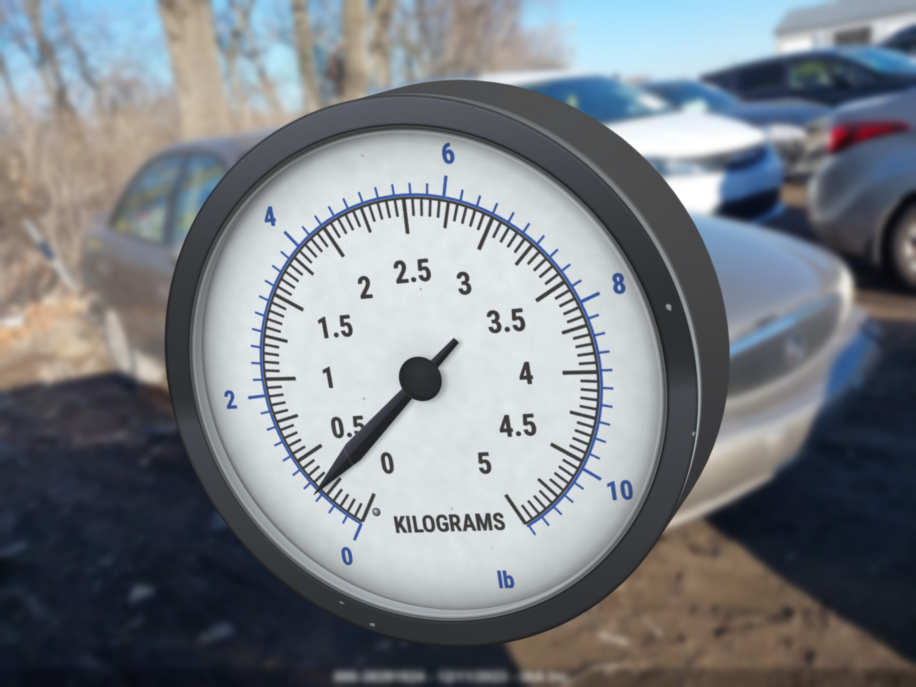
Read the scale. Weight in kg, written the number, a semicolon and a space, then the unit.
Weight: 0.3; kg
